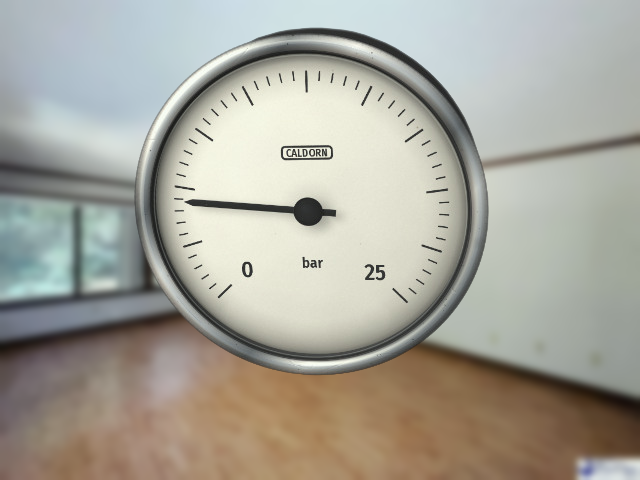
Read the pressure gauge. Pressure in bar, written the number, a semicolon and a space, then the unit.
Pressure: 4.5; bar
